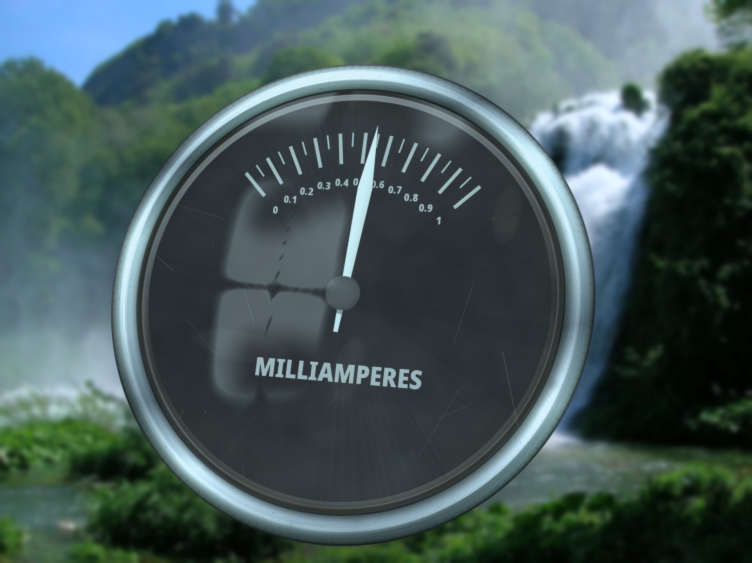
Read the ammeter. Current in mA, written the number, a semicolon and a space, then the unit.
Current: 0.55; mA
